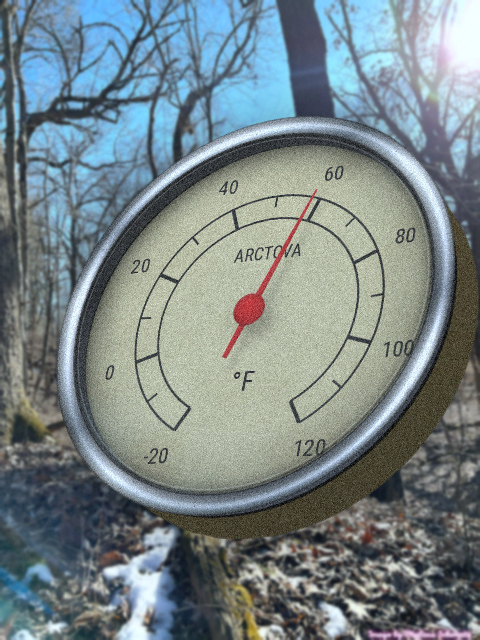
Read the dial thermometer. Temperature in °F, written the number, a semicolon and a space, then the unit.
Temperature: 60; °F
